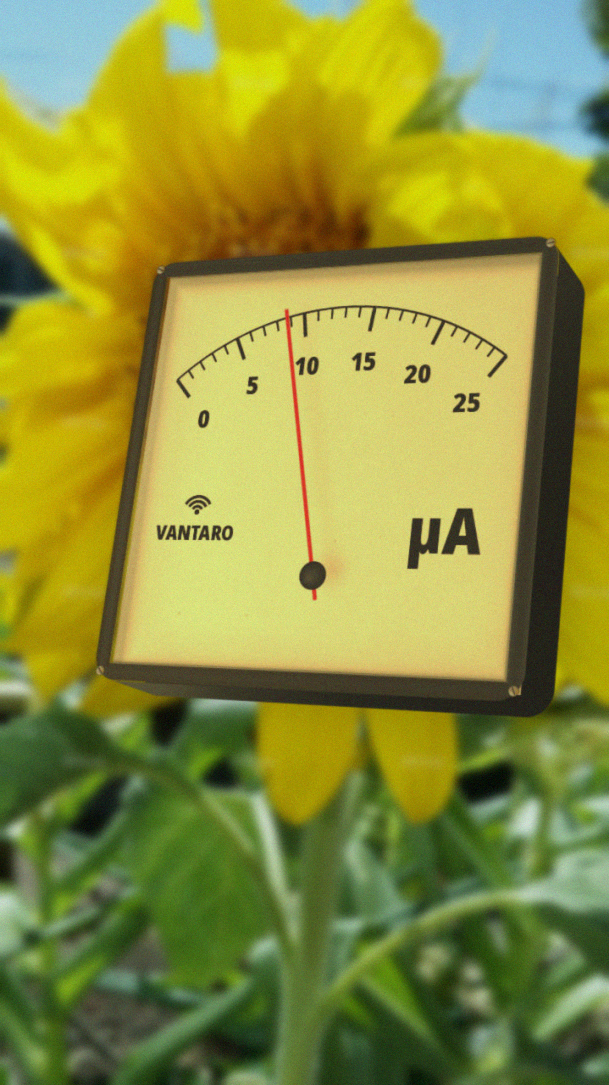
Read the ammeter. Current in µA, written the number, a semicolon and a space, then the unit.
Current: 9; µA
